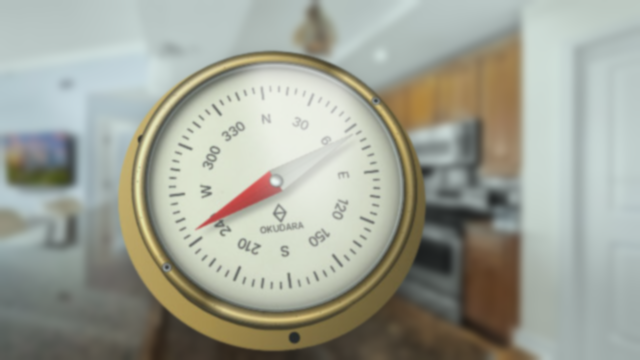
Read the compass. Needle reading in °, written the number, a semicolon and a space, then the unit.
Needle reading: 245; °
